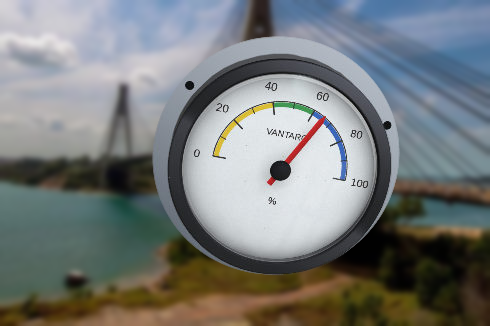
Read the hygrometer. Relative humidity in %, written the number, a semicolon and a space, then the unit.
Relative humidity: 65; %
